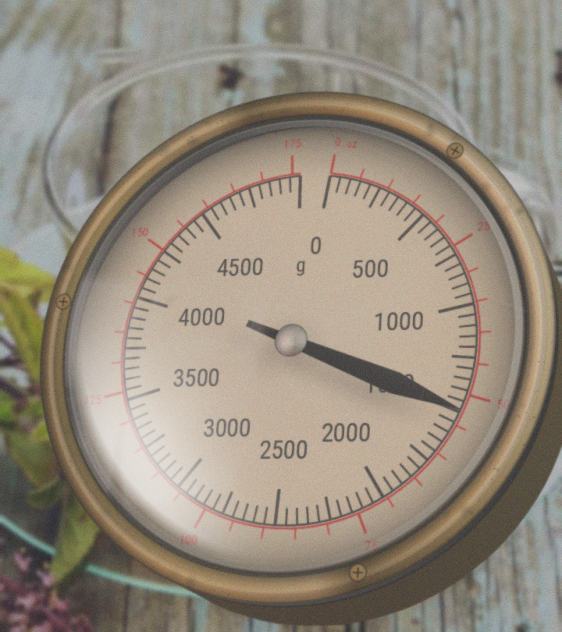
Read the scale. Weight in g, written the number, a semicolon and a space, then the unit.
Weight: 1500; g
